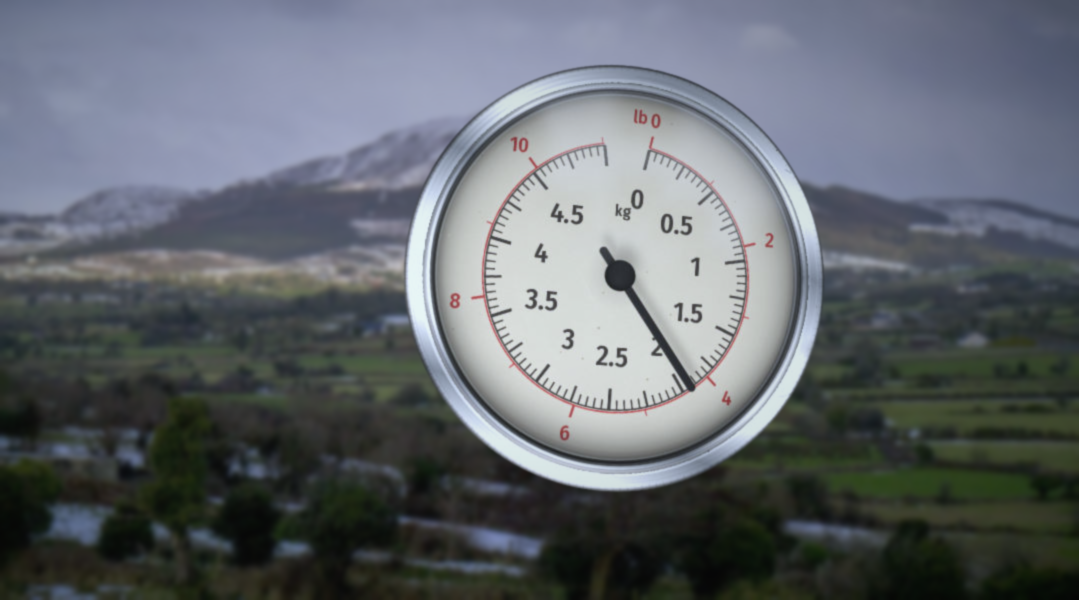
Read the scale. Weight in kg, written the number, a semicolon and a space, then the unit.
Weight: 1.95; kg
